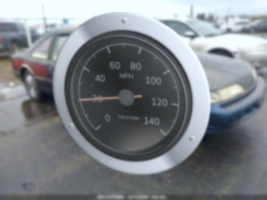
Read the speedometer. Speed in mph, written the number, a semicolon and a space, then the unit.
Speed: 20; mph
